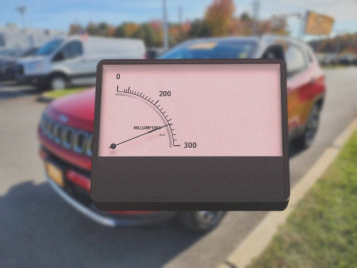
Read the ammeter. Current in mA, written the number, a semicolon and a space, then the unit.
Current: 260; mA
